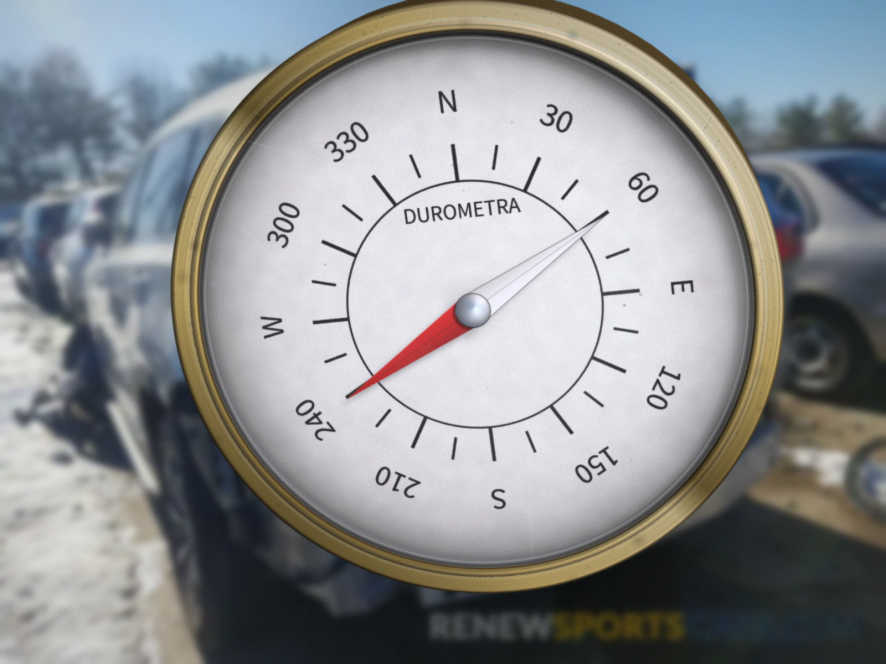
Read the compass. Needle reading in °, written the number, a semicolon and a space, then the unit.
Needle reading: 240; °
